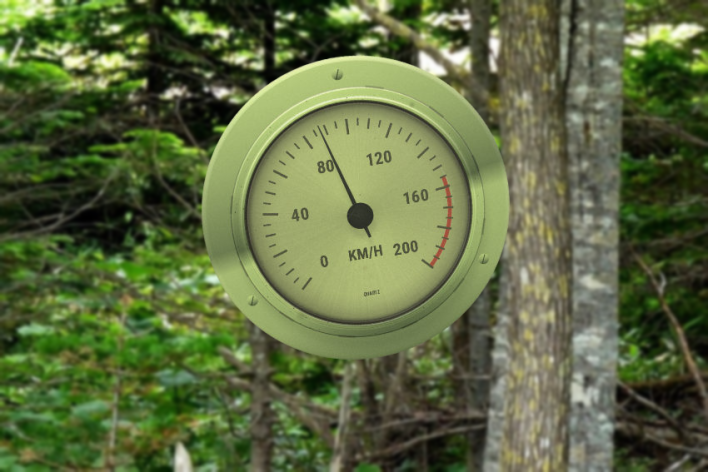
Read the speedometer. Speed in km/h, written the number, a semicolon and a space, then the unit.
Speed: 87.5; km/h
